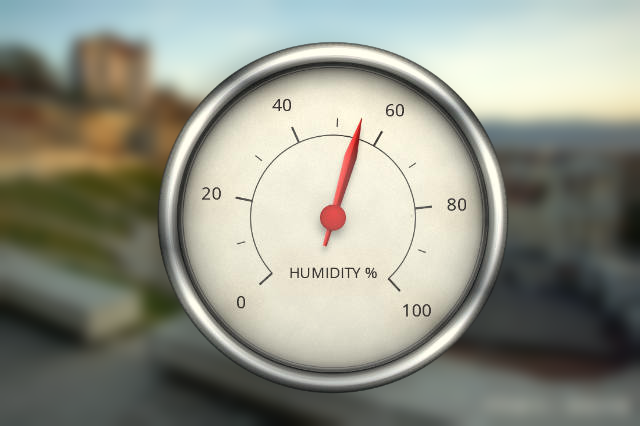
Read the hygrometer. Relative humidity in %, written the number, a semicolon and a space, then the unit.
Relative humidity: 55; %
